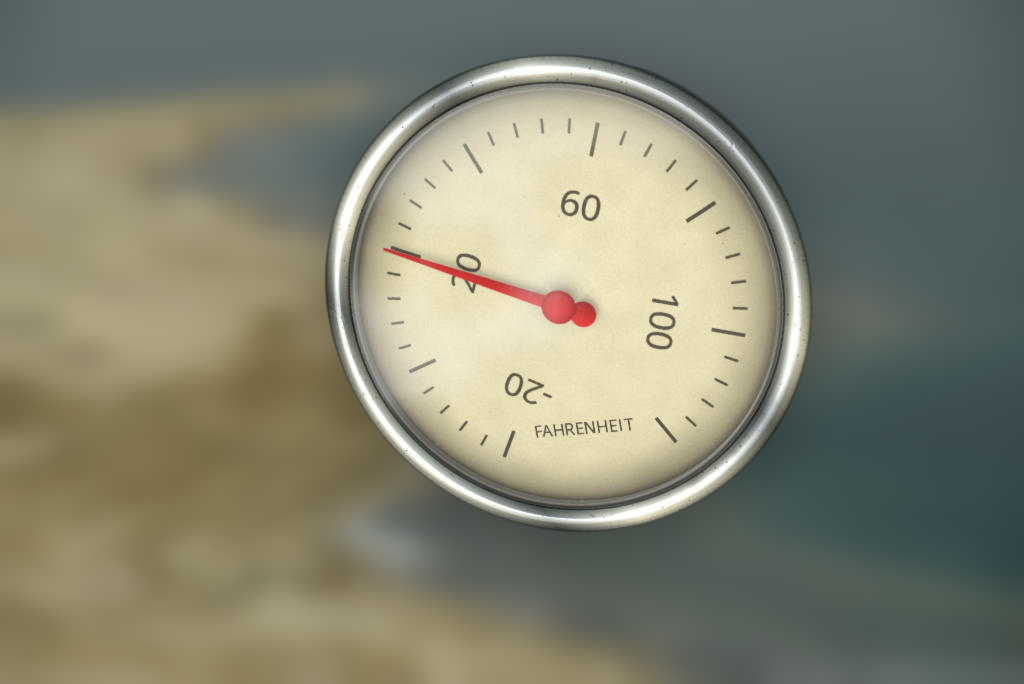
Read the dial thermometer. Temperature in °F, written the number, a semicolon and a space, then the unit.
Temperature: 20; °F
